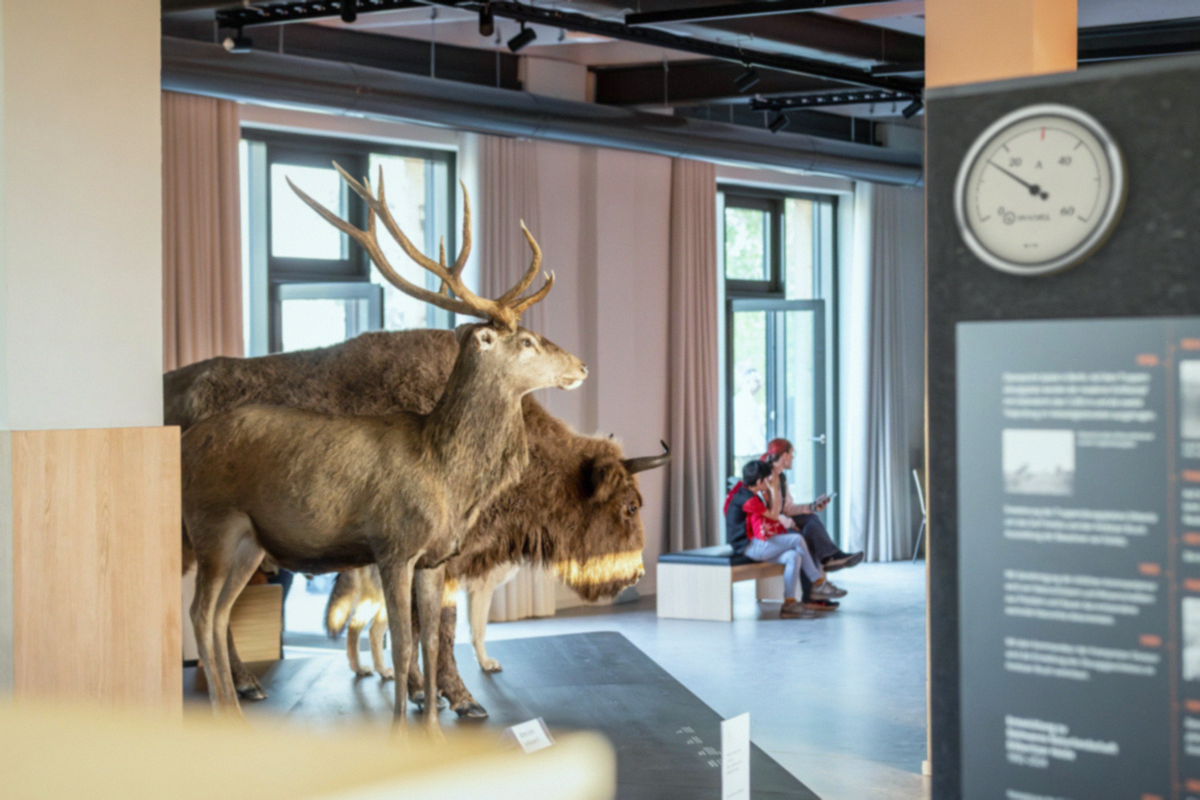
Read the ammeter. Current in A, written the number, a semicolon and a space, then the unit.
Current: 15; A
